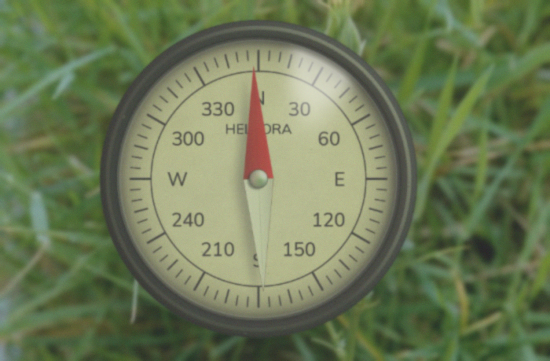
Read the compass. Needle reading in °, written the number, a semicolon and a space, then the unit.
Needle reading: 357.5; °
